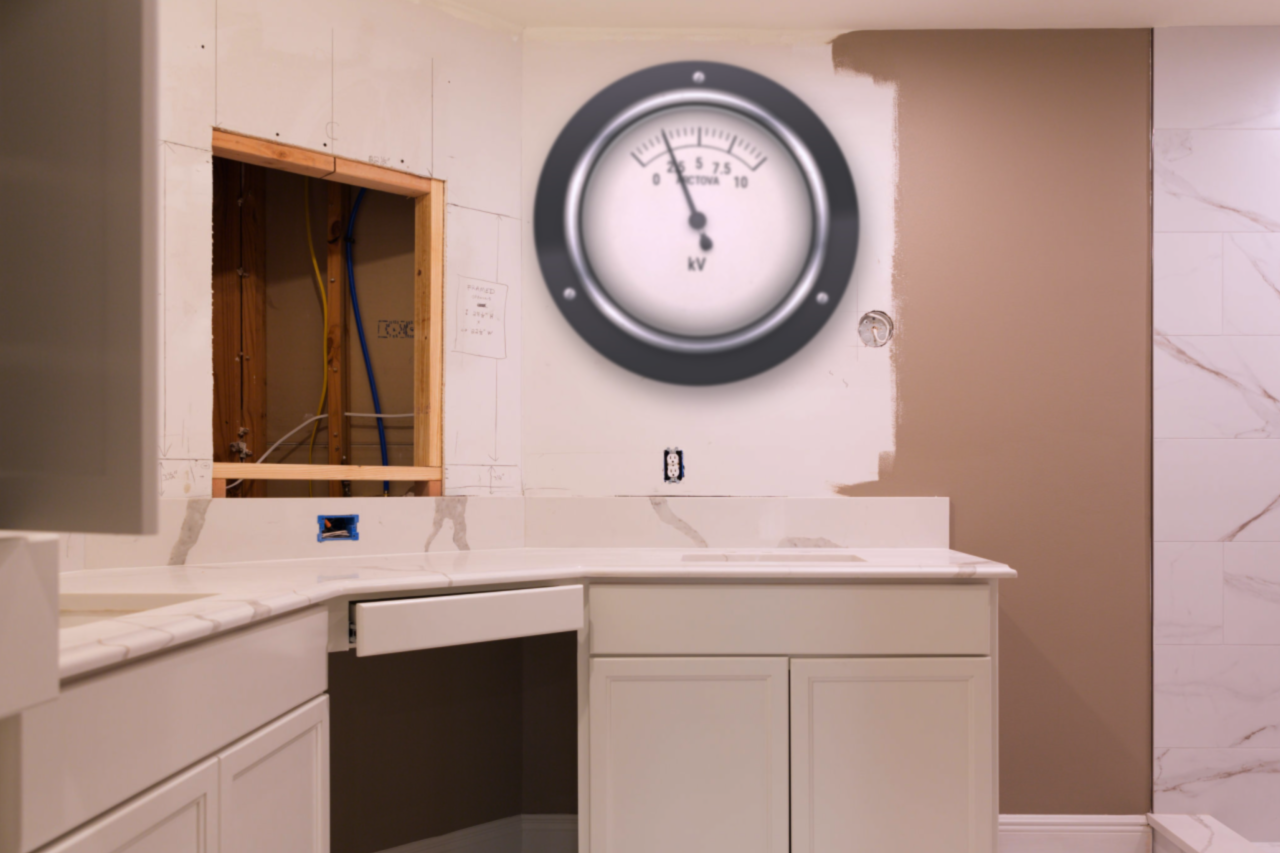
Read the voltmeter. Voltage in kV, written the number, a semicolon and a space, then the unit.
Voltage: 2.5; kV
